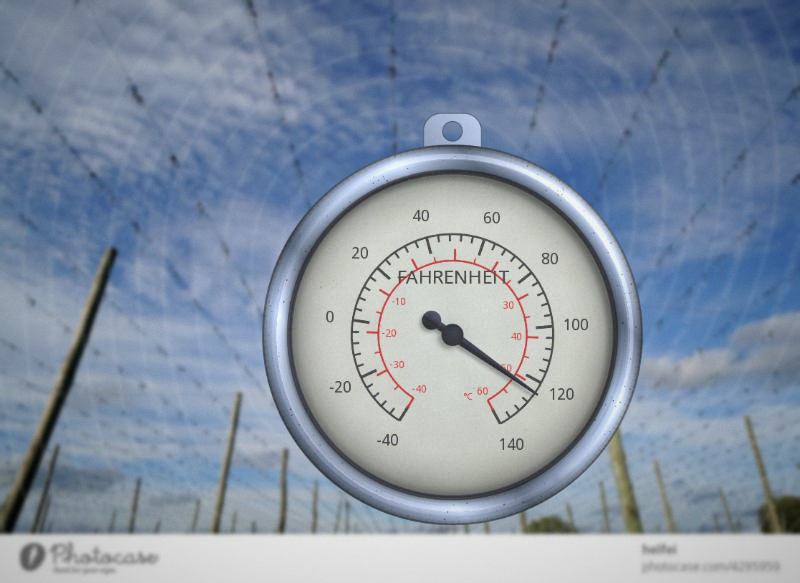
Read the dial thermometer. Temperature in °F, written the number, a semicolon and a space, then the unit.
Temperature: 124; °F
